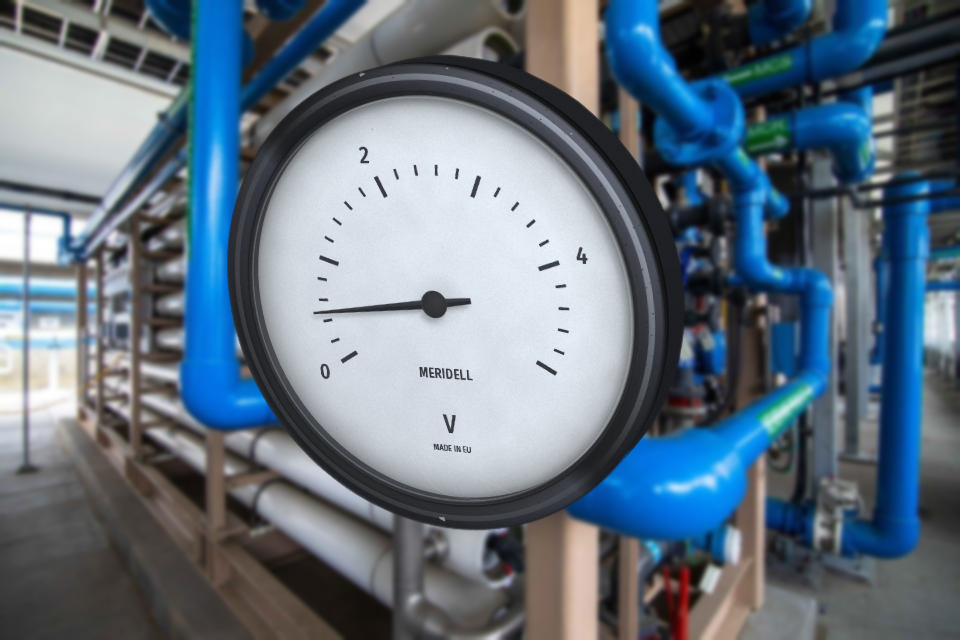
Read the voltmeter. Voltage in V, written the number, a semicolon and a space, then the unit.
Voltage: 0.5; V
